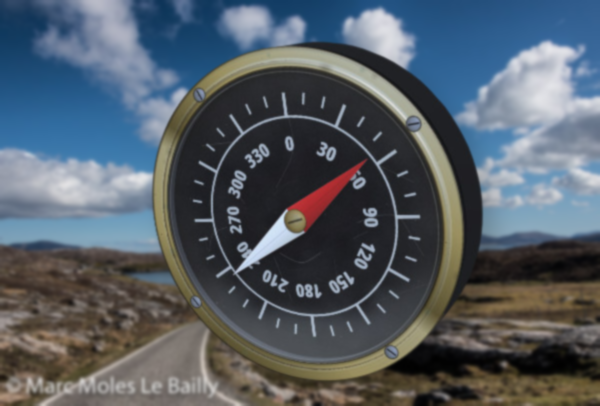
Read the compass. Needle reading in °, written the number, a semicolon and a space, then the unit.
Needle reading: 55; °
